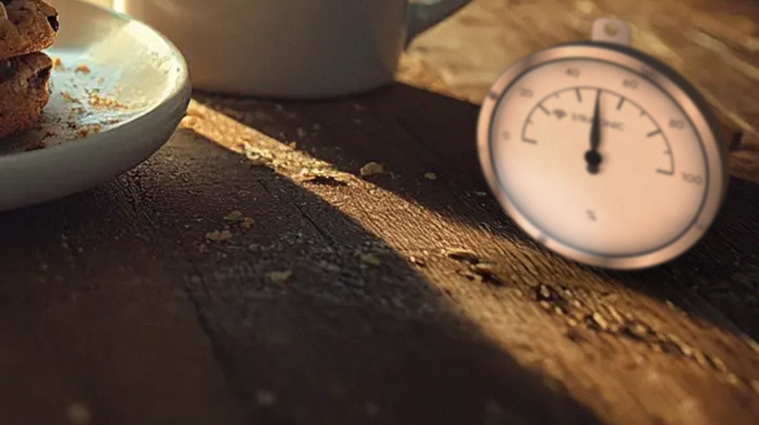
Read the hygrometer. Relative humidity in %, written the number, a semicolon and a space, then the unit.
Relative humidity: 50; %
